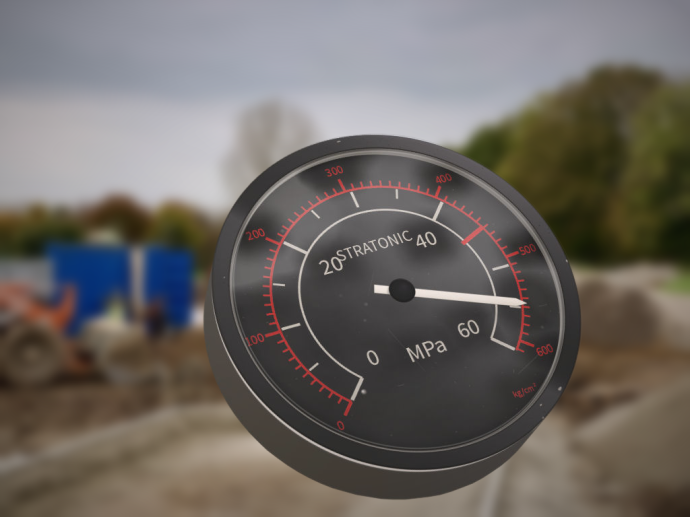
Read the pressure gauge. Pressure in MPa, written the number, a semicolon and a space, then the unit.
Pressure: 55; MPa
